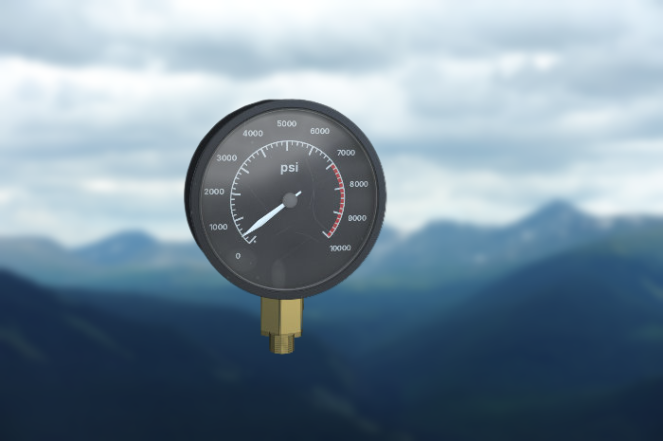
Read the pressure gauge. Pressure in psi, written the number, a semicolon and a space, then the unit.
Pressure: 400; psi
